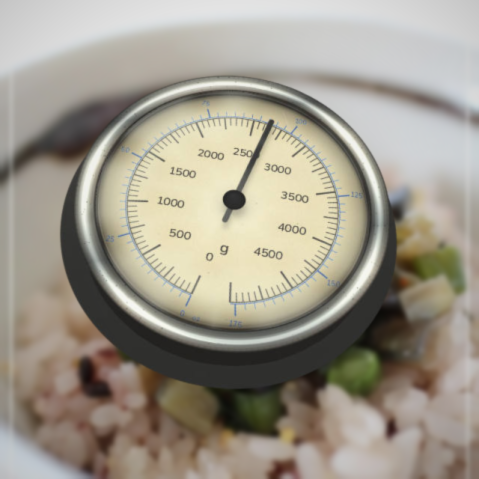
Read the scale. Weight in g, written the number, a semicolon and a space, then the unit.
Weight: 2650; g
